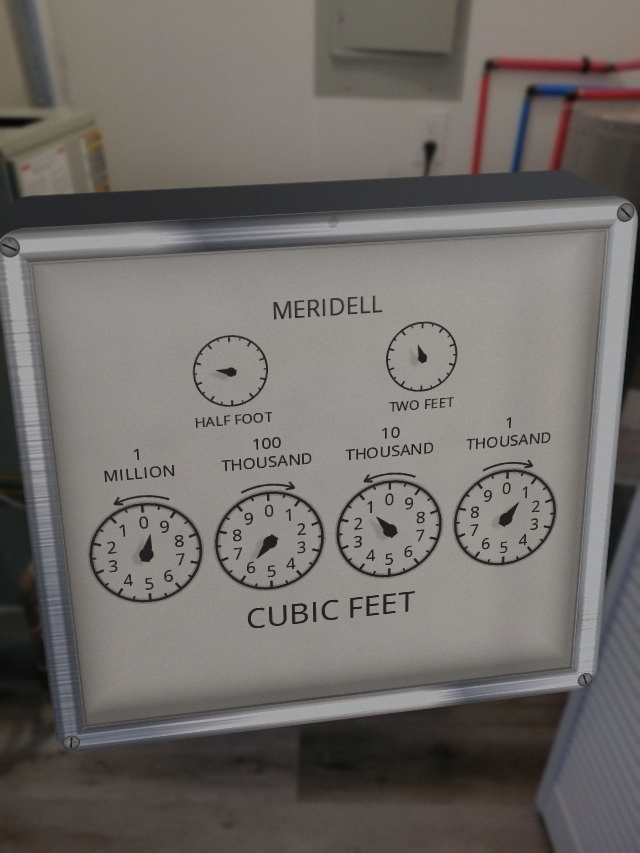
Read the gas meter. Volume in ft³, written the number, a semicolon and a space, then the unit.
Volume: 961100; ft³
